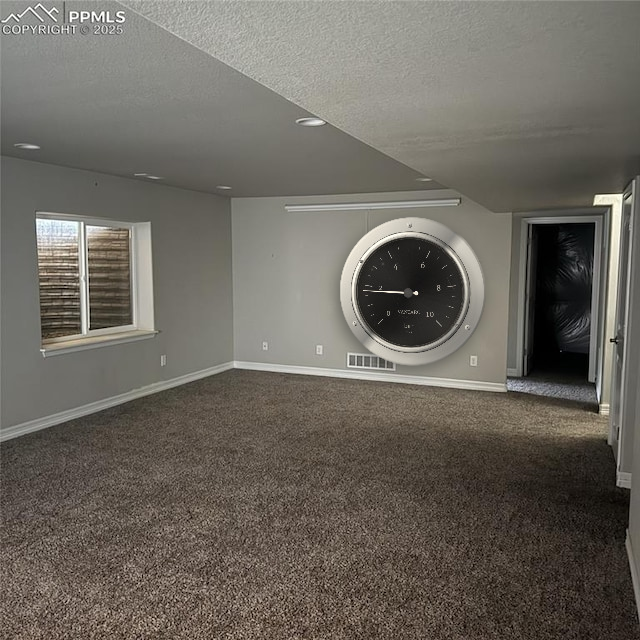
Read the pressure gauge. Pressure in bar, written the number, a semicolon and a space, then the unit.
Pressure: 1.75; bar
